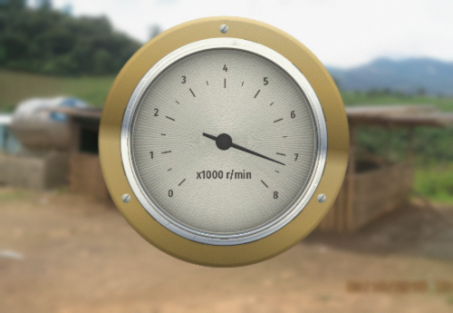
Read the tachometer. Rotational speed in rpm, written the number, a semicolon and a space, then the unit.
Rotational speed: 7250; rpm
